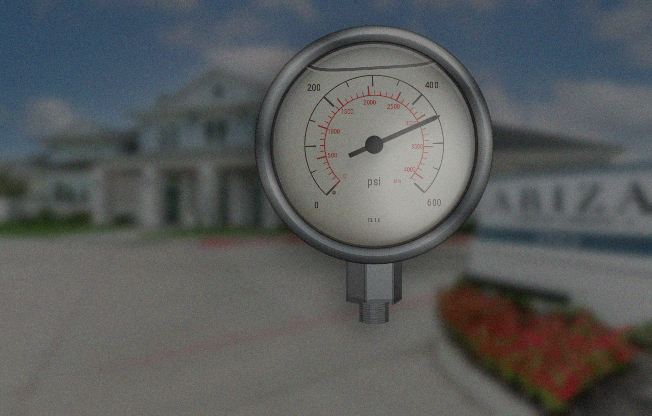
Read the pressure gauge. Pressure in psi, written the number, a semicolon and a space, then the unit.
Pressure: 450; psi
